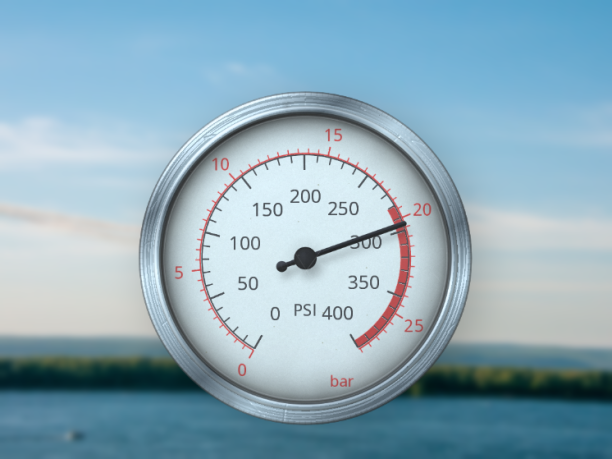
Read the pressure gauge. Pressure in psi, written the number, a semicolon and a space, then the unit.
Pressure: 295; psi
